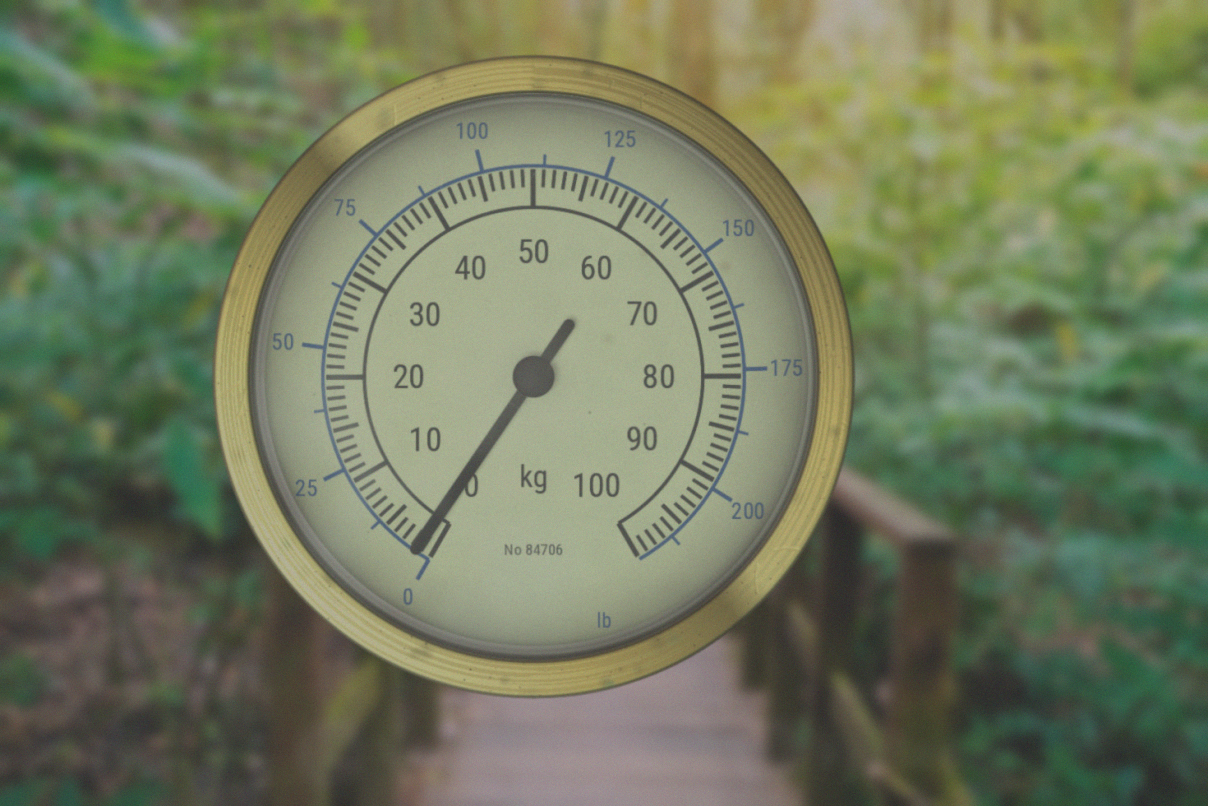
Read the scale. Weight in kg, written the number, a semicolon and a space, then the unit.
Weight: 1.5; kg
